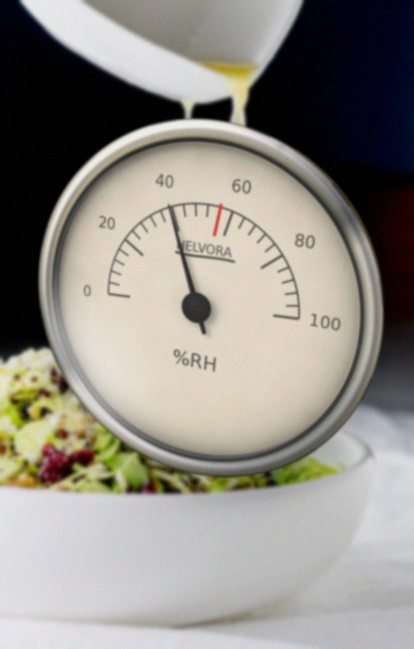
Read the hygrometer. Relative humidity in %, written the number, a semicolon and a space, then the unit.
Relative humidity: 40; %
